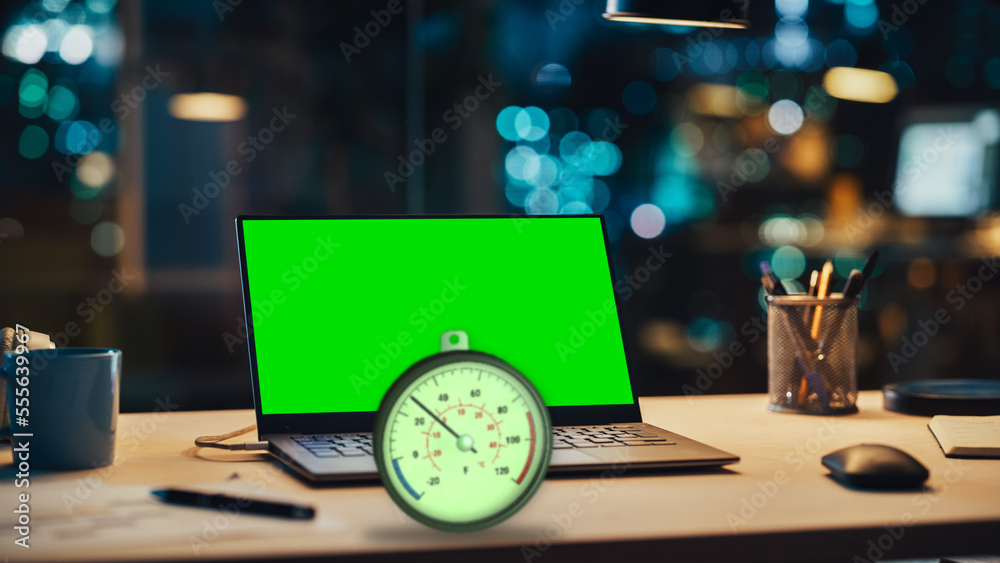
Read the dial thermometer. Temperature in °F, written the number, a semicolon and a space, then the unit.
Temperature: 28; °F
